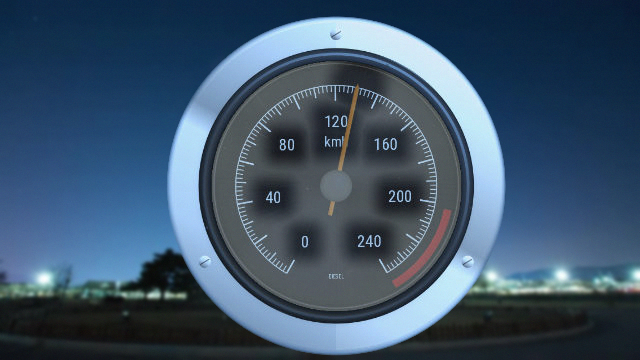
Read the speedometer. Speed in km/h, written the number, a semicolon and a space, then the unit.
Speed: 130; km/h
